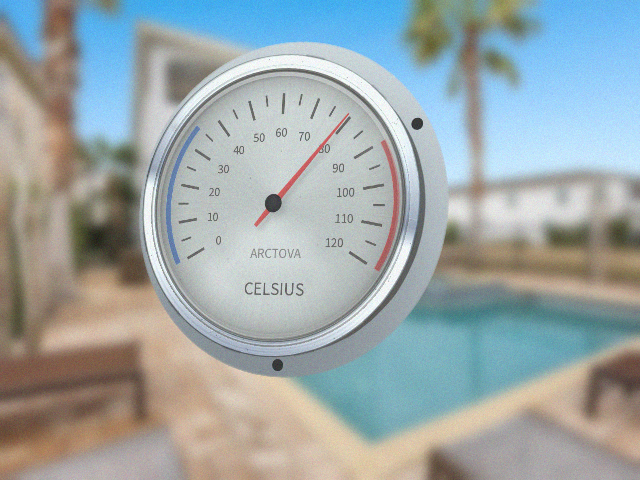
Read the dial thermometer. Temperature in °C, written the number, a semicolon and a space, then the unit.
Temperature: 80; °C
